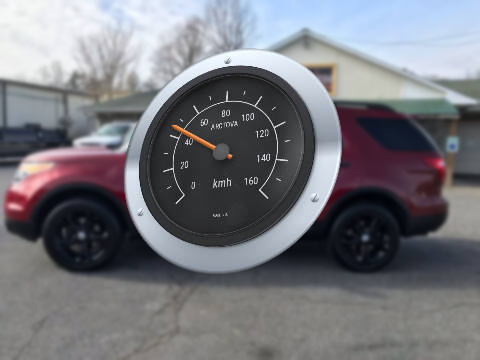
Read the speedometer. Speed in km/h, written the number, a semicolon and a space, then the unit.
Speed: 45; km/h
